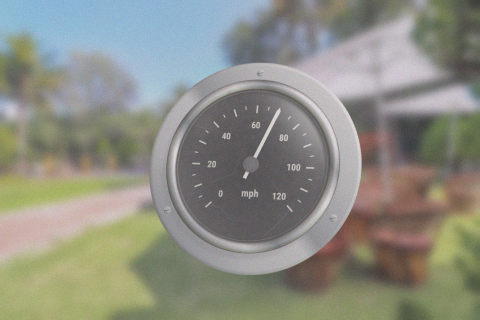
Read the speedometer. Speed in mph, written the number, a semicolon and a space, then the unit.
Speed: 70; mph
